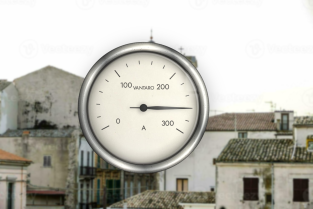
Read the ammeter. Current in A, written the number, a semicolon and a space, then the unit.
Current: 260; A
